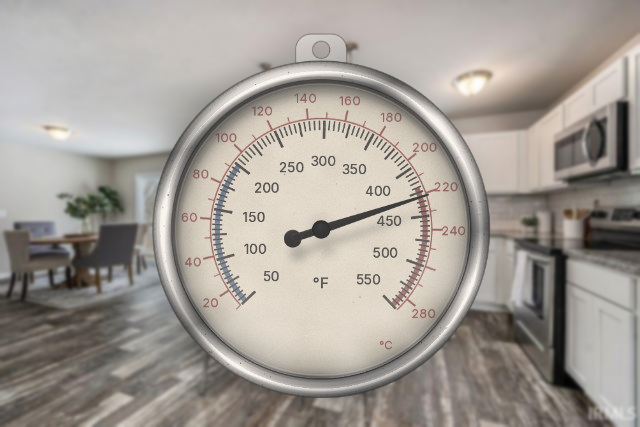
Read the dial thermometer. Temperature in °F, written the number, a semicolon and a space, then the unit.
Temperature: 430; °F
